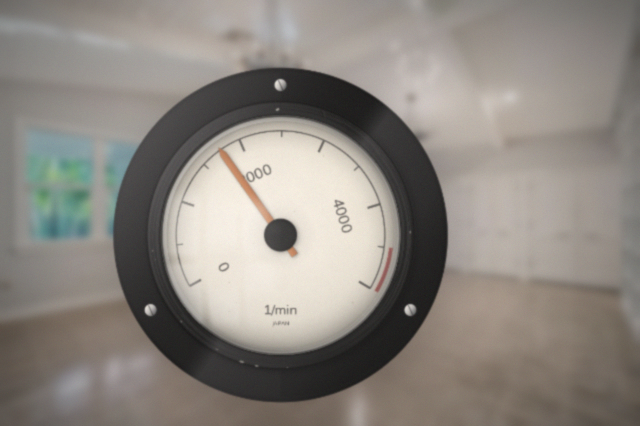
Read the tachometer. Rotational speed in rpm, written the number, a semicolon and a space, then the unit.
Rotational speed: 1750; rpm
